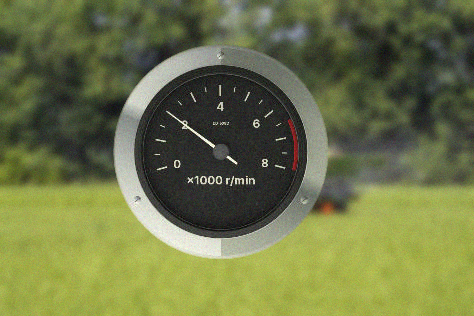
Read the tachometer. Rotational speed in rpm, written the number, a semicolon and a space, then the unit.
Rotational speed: 2000; rpm
